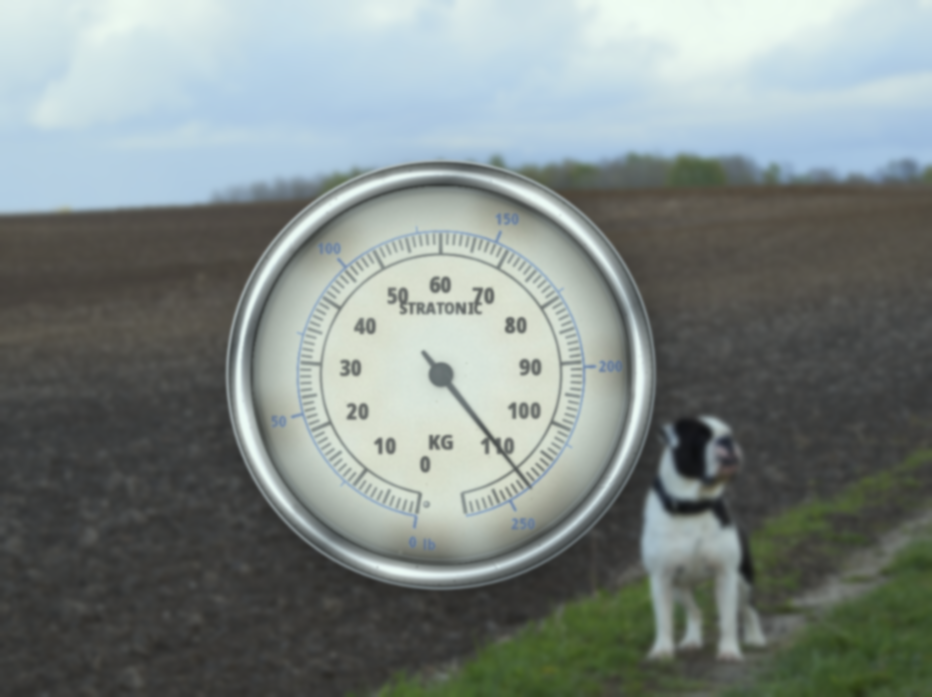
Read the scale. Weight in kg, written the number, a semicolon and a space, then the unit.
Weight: 110; kg
